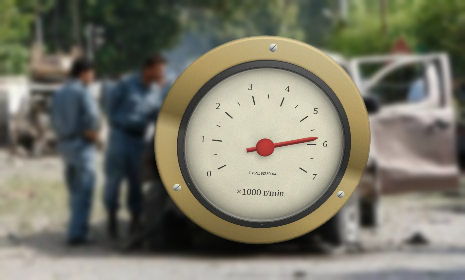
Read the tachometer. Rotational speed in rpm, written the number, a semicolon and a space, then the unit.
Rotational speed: 5750; rpm
